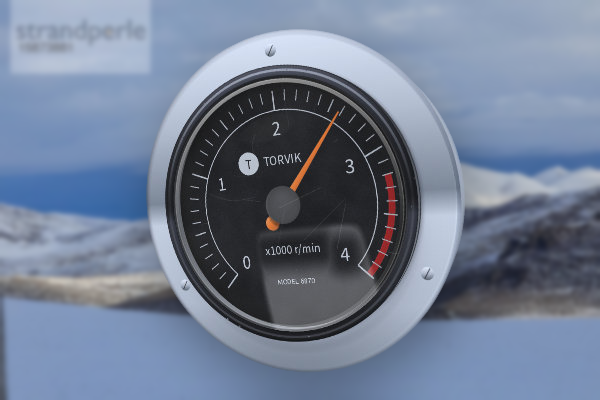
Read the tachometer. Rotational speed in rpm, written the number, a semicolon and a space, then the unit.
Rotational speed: 2600; rpm
